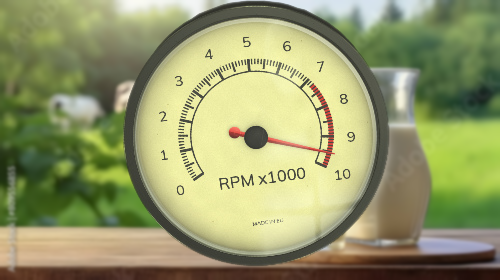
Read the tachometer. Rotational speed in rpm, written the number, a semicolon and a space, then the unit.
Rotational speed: 9500; rpm
